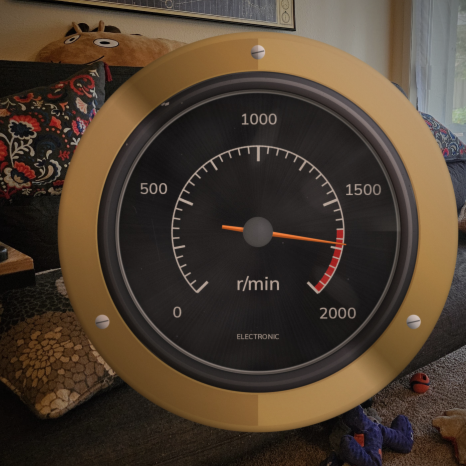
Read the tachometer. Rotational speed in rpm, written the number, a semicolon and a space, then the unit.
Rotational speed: 1725; rpm
